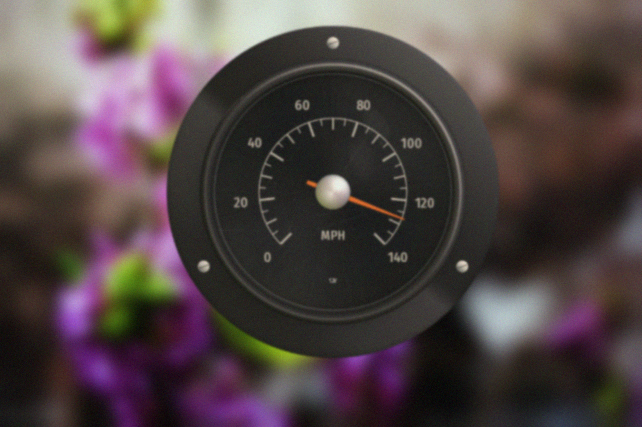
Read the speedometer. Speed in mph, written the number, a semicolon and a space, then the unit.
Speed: 127.5; mph
